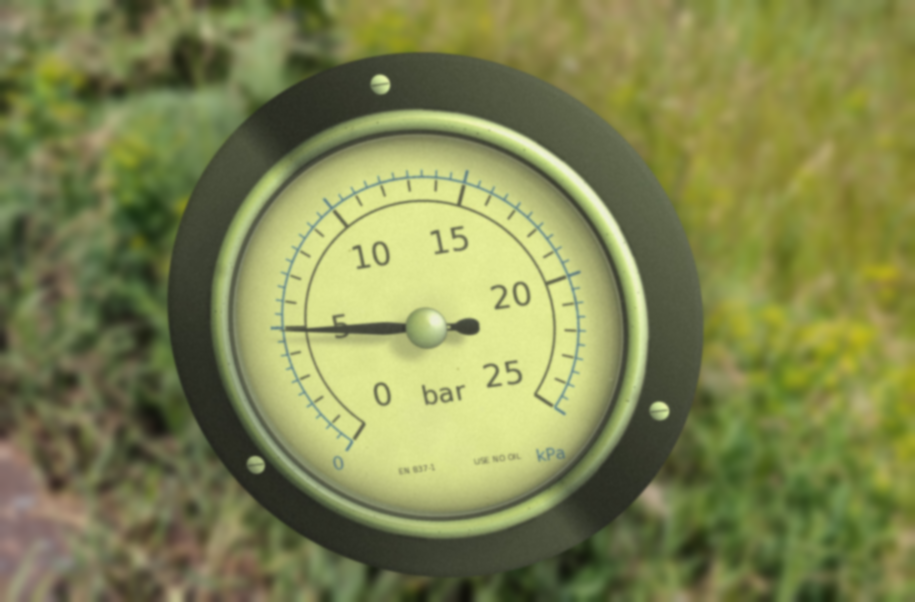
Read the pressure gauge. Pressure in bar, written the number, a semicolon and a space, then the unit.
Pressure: 5; bar
